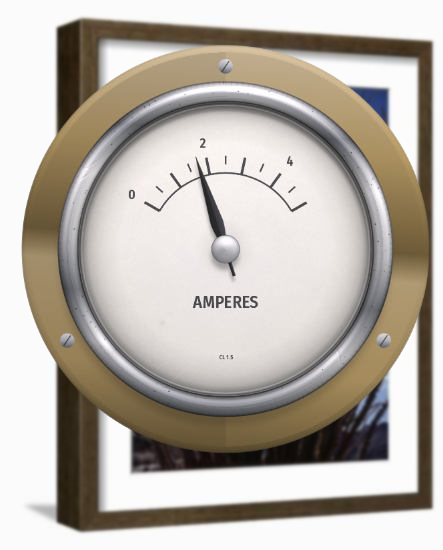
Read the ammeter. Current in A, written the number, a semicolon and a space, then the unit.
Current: 1.75; A
